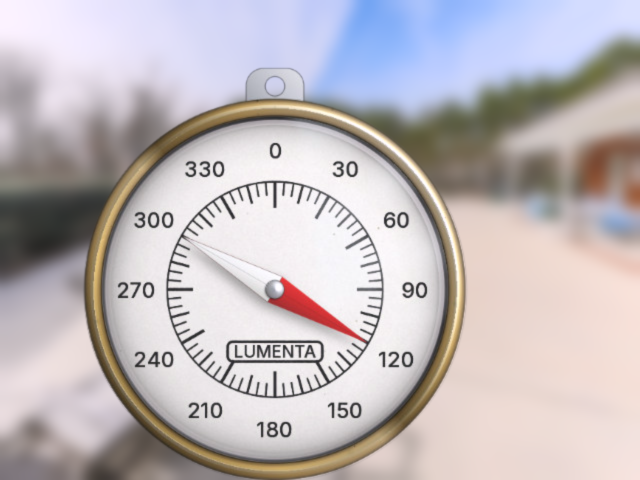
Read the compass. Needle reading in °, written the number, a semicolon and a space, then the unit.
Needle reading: 120; °
